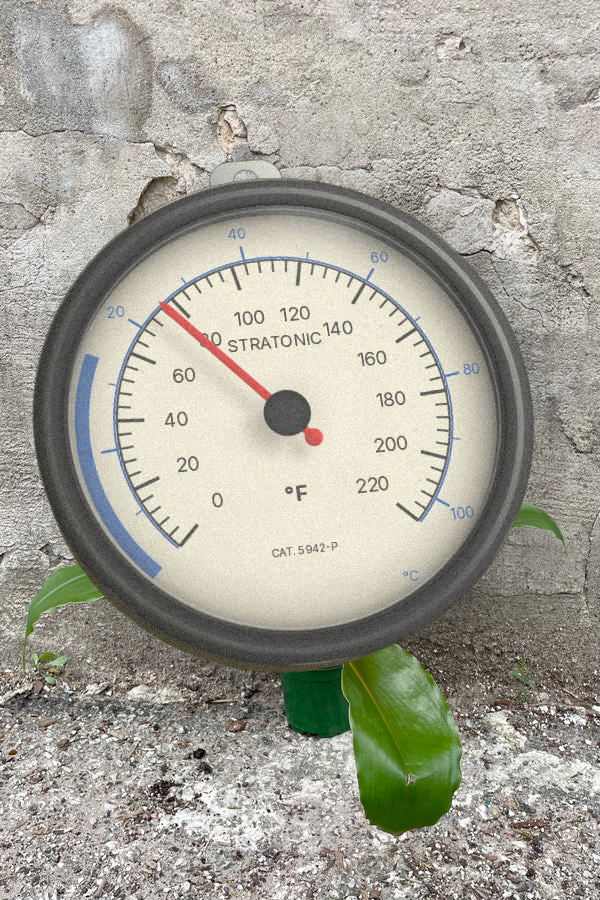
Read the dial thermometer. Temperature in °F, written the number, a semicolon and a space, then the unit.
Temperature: 76; °F
